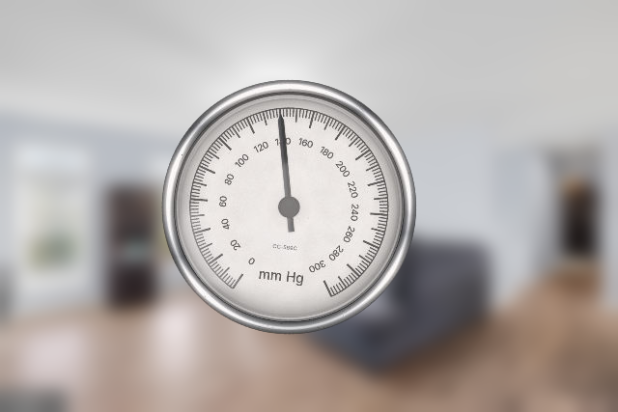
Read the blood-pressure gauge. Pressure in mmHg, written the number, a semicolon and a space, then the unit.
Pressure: 140; mmHg
